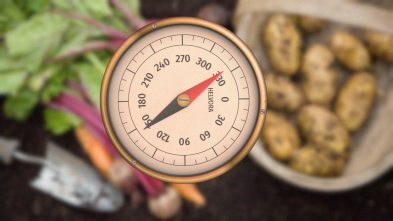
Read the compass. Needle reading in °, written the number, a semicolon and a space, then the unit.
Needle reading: 325; °
